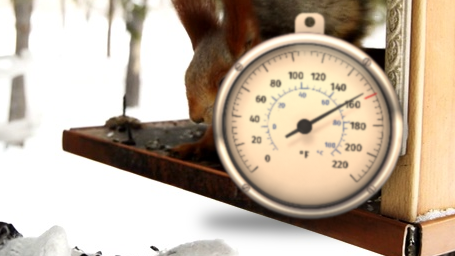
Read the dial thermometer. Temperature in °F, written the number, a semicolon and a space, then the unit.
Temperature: 156; °F
